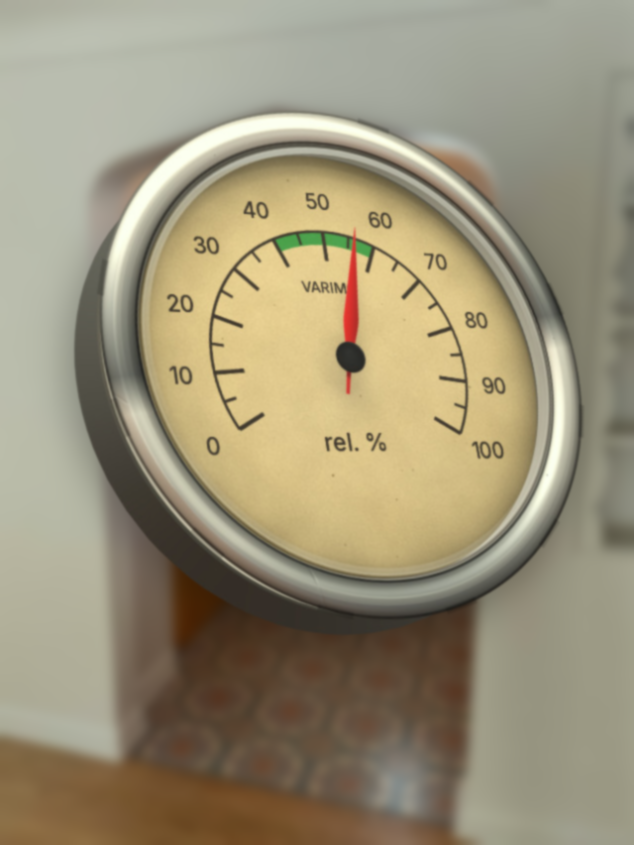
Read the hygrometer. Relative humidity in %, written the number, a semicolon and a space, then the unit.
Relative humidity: 55; %
